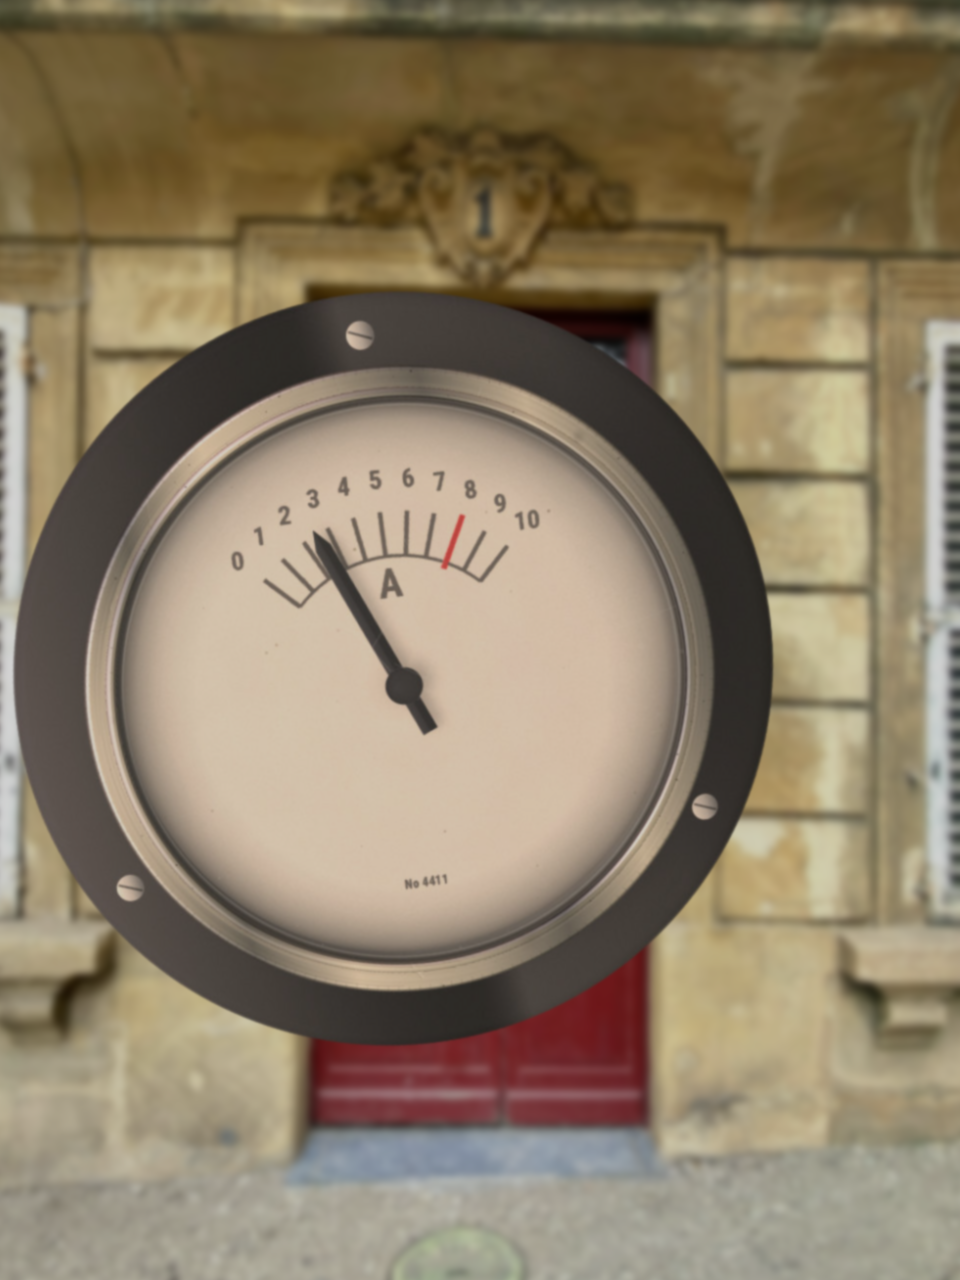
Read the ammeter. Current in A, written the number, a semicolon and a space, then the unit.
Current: 2.5; A
